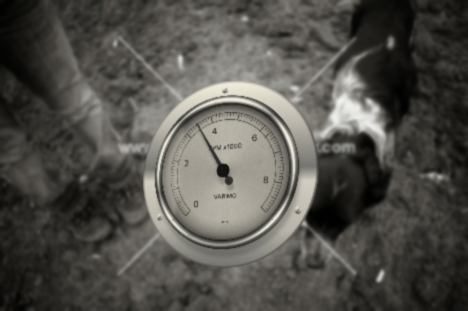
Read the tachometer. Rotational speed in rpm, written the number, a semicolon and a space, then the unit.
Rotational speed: 3500; rpm
